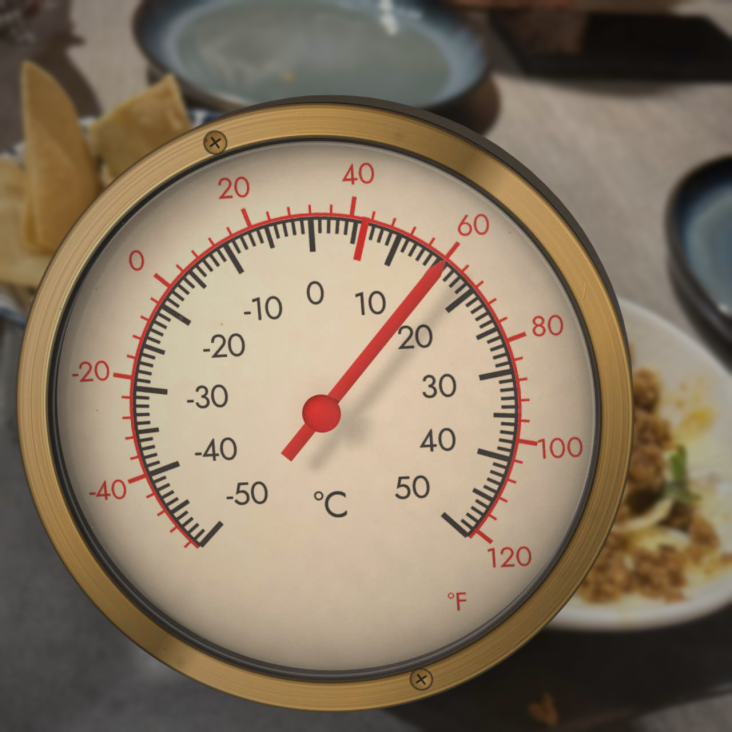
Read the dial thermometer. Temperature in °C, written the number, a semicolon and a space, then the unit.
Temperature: 15.5; °C
